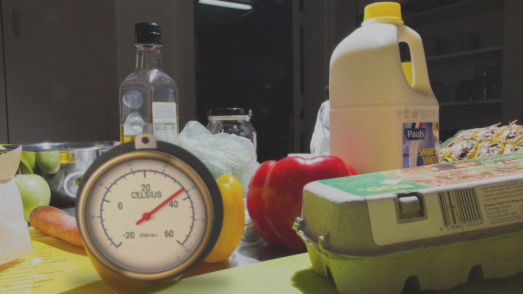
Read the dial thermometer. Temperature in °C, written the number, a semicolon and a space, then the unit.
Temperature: 36; °C
